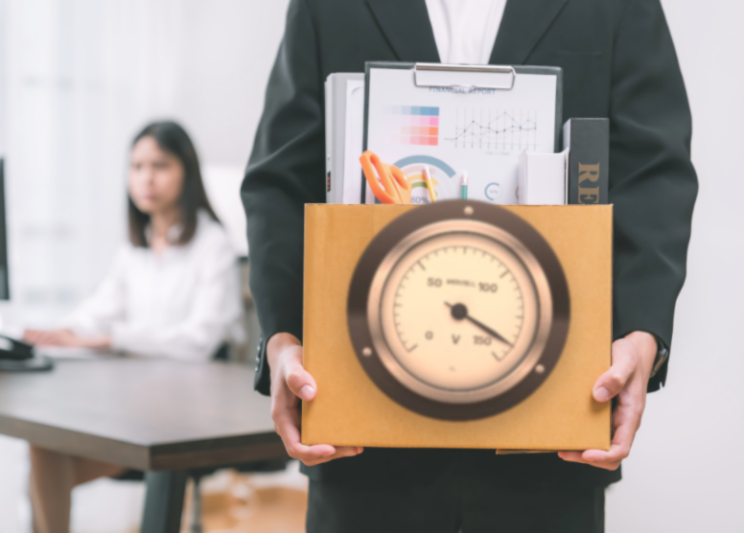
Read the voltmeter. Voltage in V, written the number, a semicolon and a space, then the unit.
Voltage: 140; V
